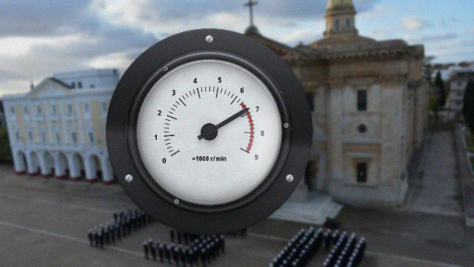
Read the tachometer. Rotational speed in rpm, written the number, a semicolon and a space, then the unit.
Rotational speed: 6800; rpm
